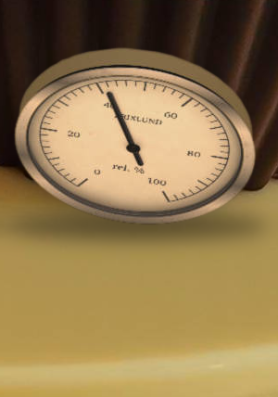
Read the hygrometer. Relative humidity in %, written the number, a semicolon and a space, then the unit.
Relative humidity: 42; %
